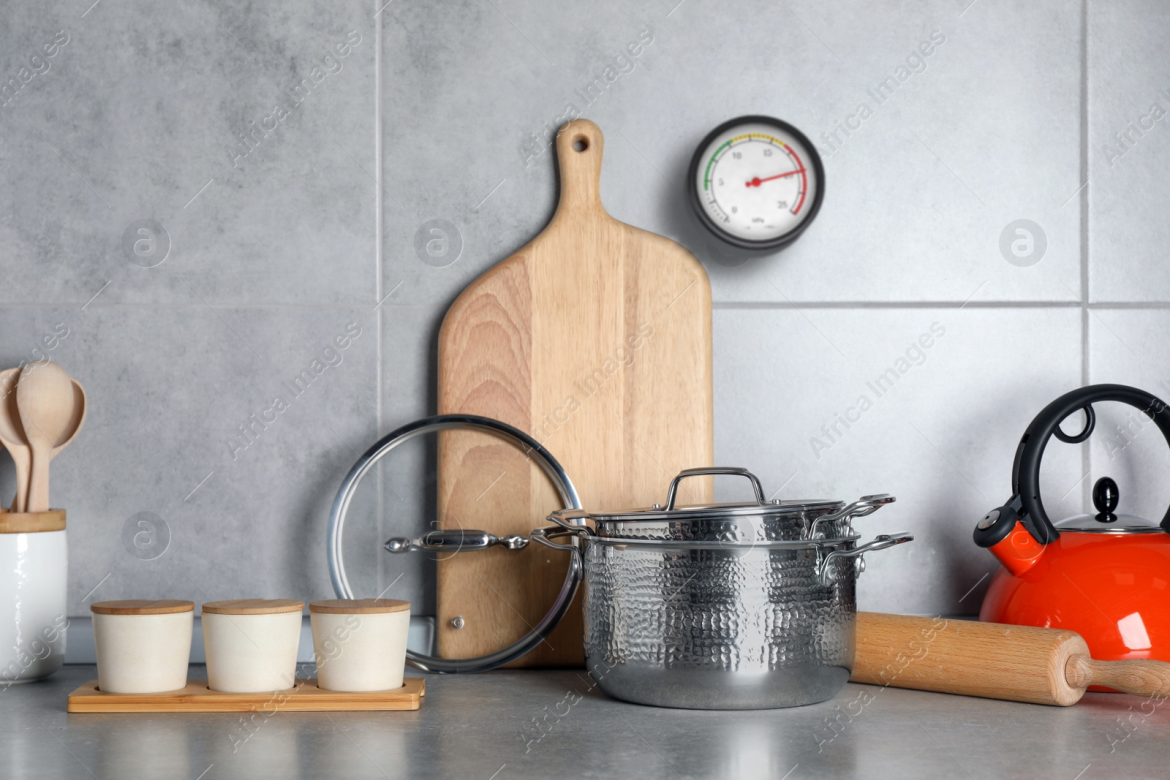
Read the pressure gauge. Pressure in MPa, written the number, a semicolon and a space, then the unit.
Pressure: 20; MPa
